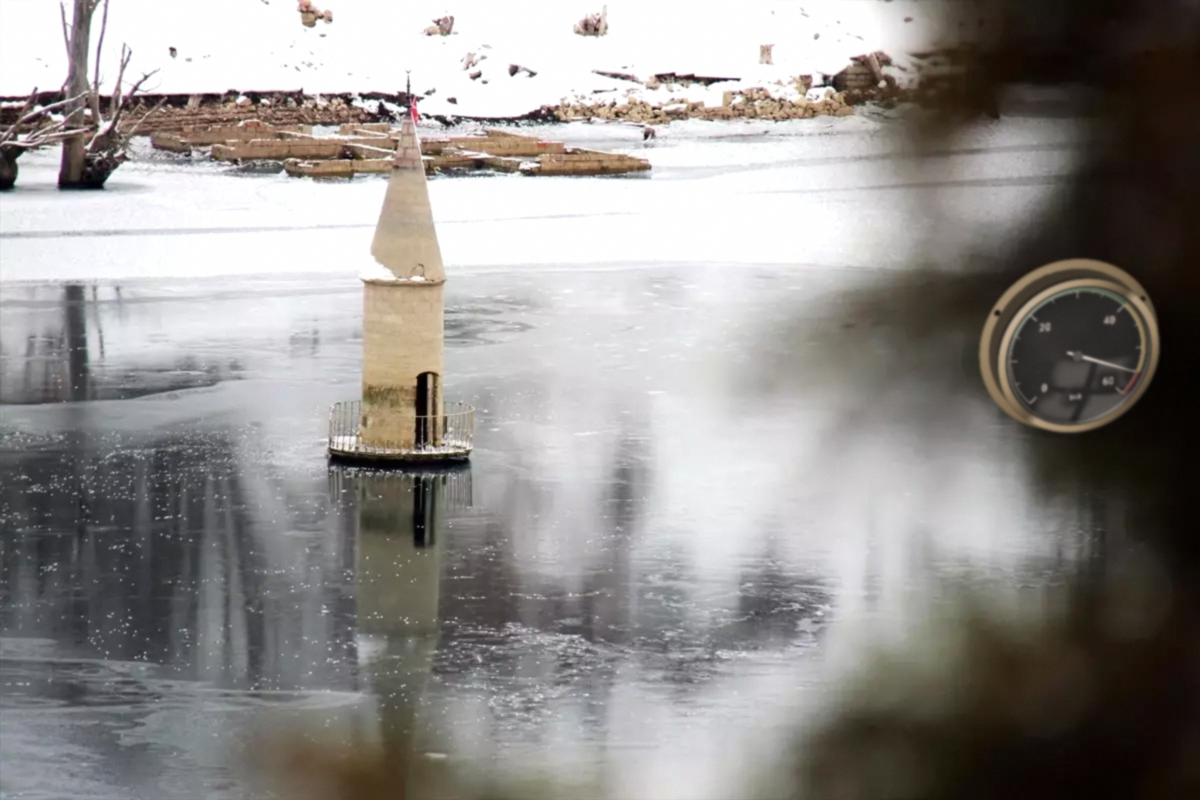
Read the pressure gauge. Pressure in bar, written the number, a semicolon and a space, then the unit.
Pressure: 55; bar
